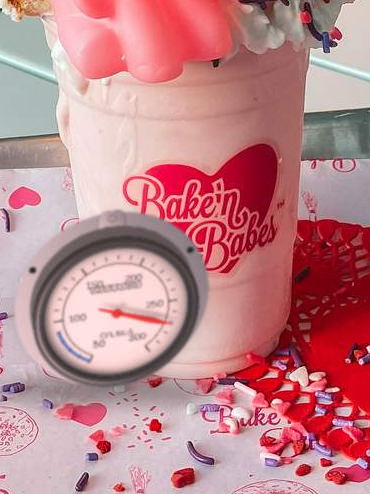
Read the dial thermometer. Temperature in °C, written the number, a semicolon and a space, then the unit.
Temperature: 270; °C
